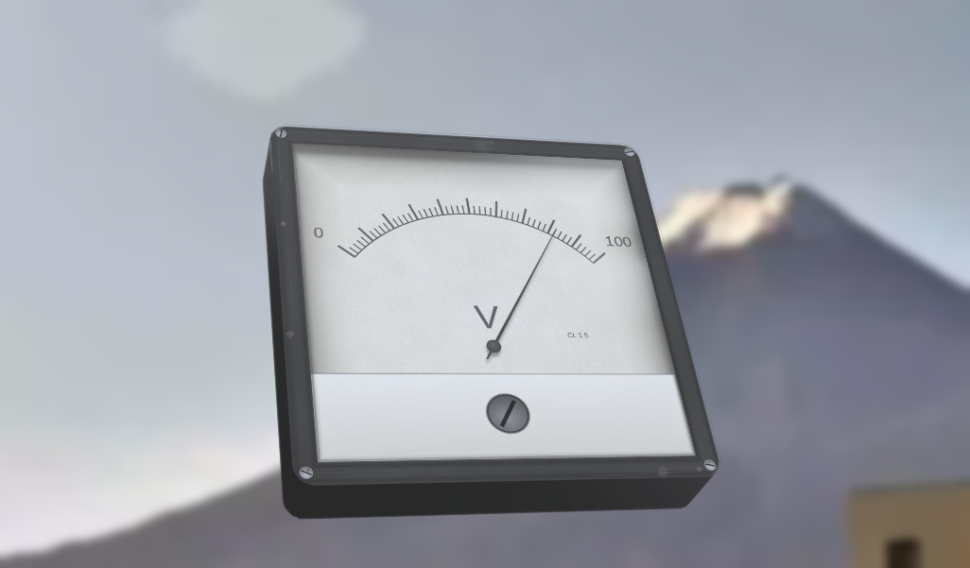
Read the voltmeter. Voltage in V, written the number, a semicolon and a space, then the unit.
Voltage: 82; V
